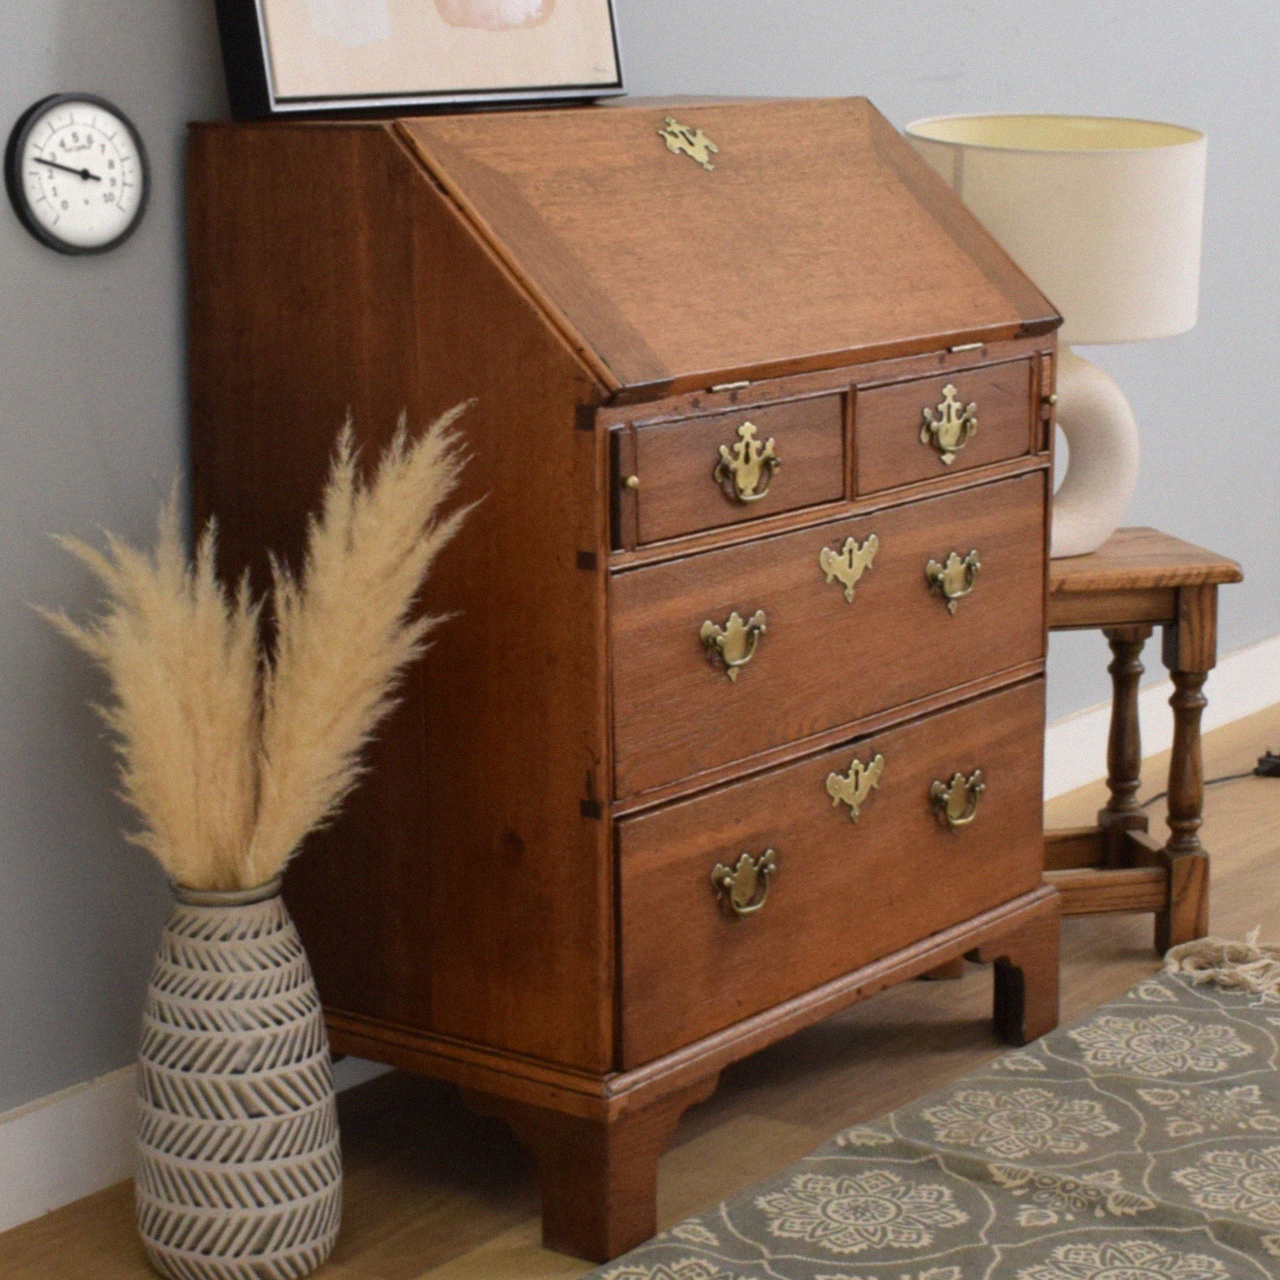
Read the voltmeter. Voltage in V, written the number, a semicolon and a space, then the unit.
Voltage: 2.5; V
